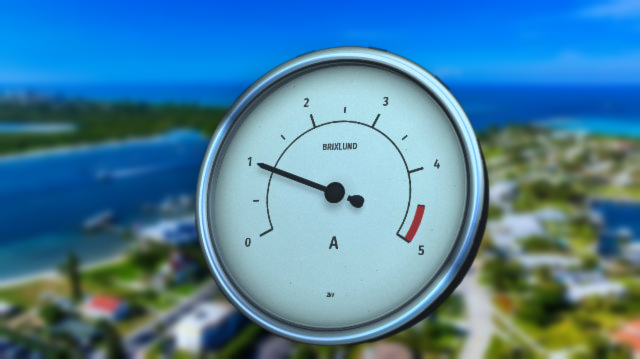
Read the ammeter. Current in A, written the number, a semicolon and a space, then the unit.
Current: 1; A
